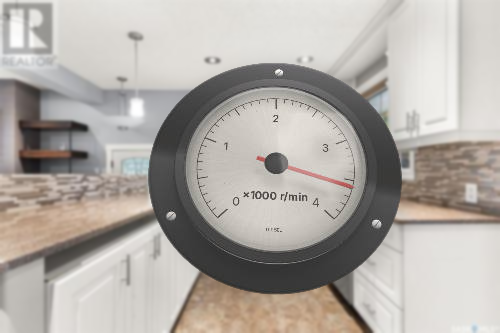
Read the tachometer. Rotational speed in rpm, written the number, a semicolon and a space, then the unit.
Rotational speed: 3600; rpm
